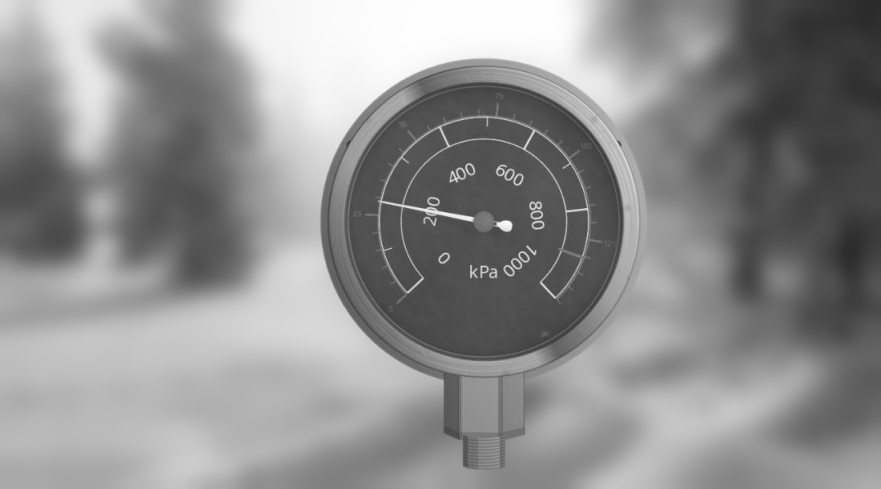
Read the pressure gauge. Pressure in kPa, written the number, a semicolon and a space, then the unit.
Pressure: 200; kPa
